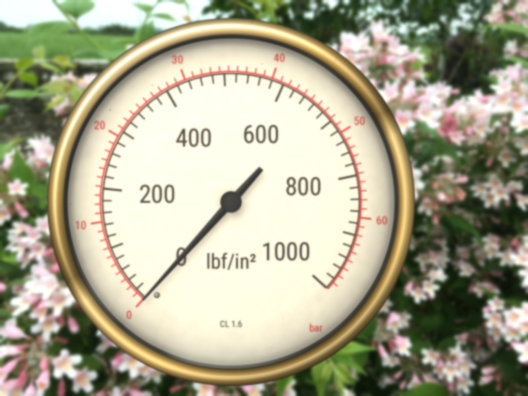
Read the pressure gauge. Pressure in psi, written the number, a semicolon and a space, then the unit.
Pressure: 0; psi
